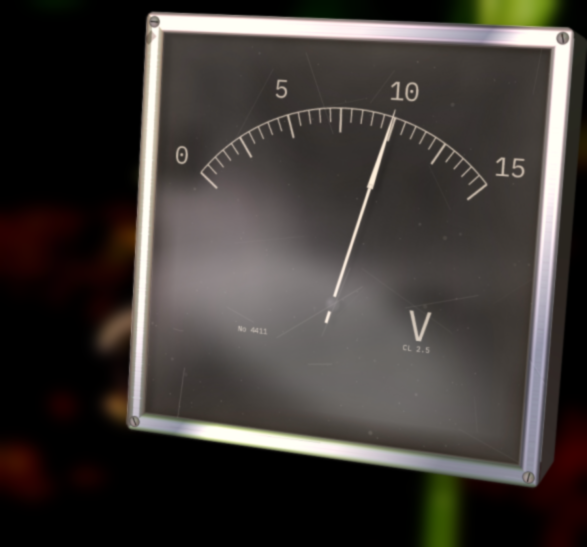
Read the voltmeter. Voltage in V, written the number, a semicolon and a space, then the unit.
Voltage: 10; V
